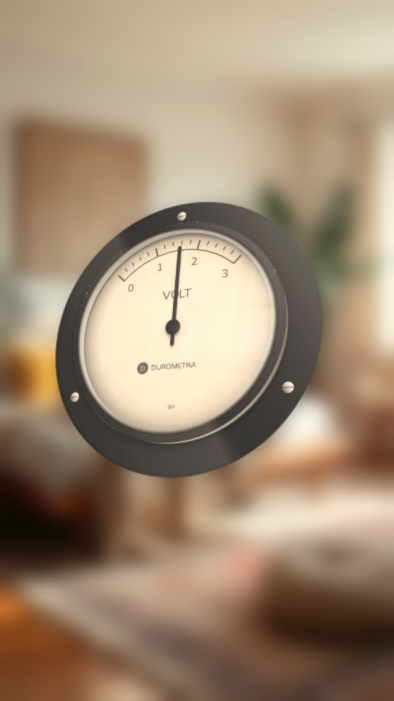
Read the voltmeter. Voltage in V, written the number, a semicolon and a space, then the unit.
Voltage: 1.6; V
